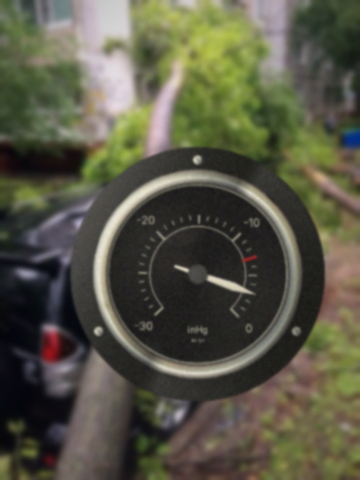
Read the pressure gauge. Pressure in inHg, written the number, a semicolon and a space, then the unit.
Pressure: -3; inHg
